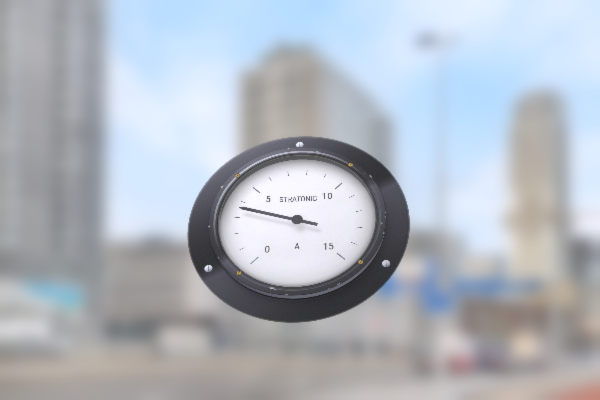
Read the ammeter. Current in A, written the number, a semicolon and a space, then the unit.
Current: 3.5; A
